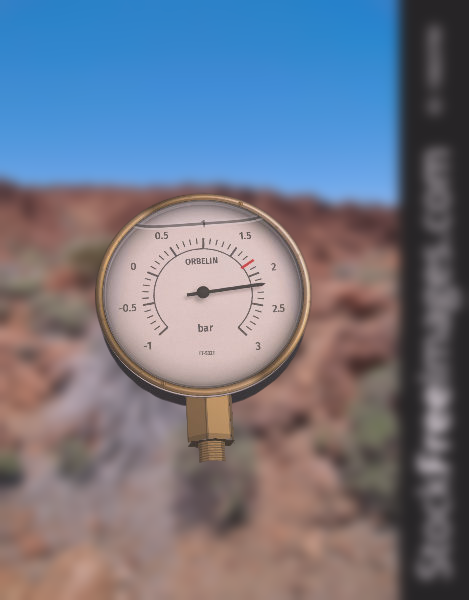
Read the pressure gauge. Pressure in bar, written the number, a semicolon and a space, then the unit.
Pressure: 2.2; bar
